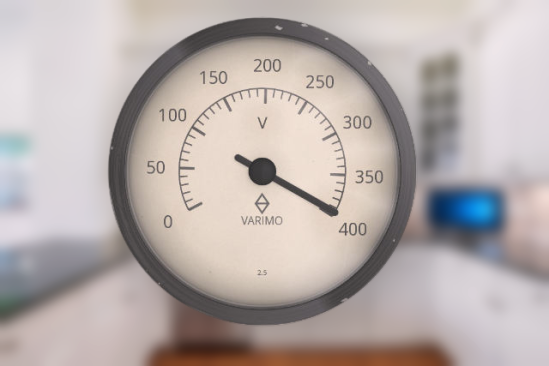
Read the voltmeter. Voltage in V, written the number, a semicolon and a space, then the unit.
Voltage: 395; V
